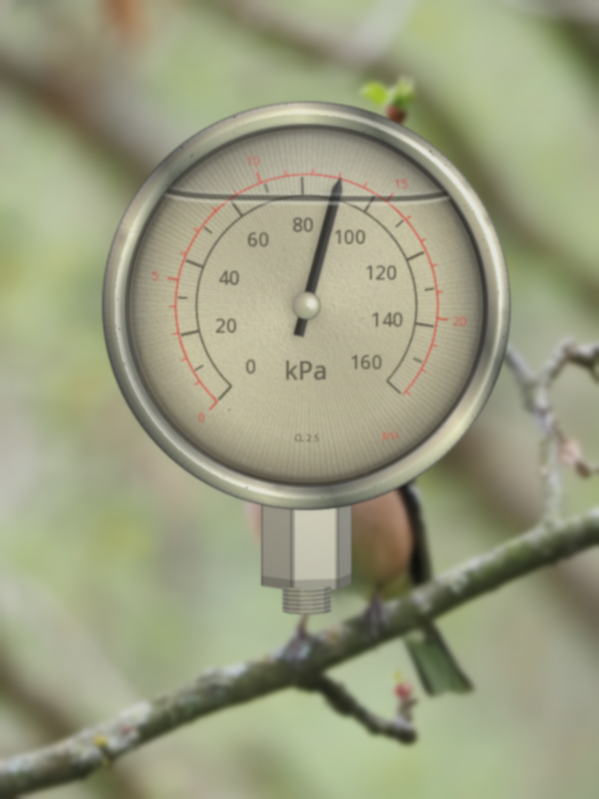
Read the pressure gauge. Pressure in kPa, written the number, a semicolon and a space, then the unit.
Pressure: 90; kPa
